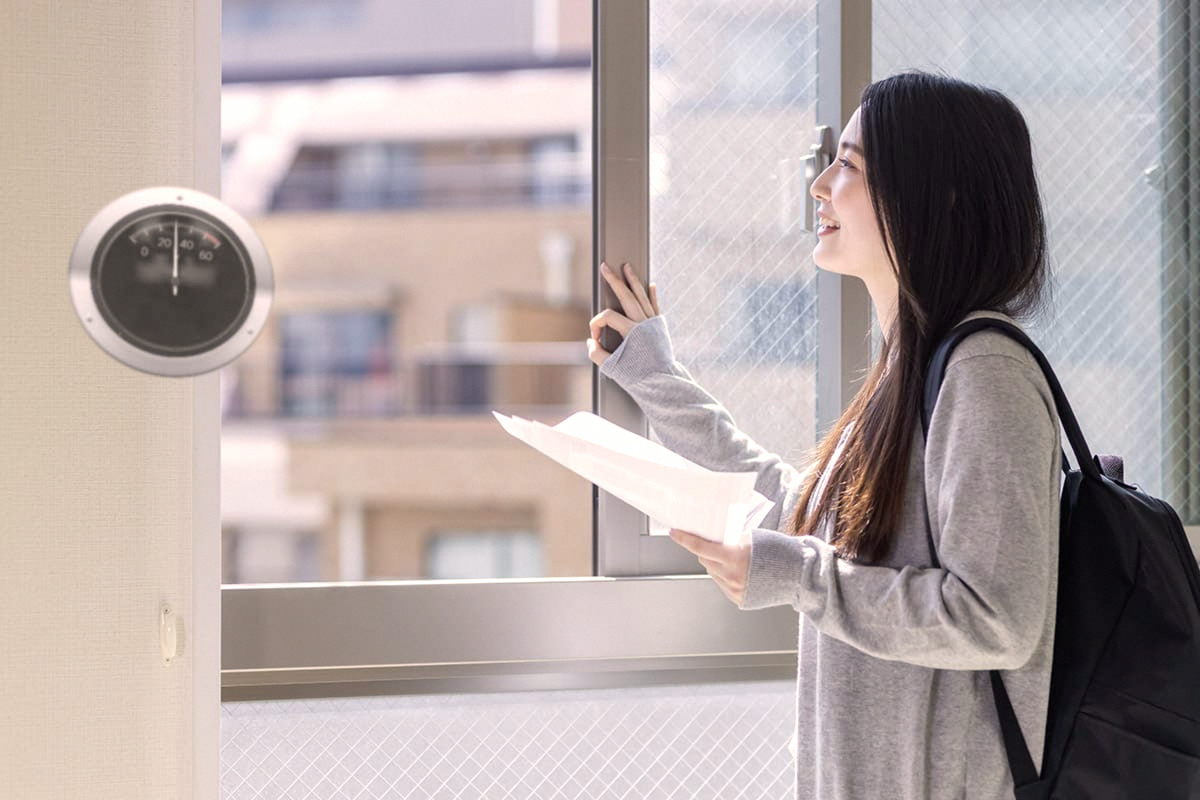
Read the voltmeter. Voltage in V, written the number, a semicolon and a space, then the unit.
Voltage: 30; V
